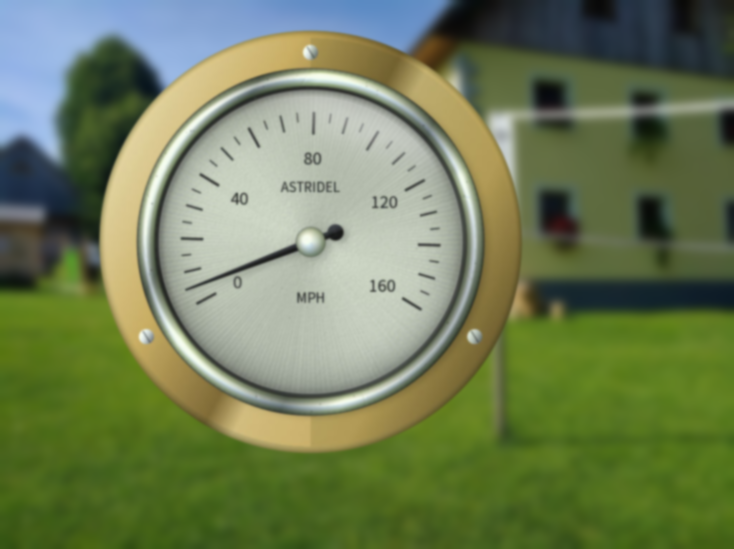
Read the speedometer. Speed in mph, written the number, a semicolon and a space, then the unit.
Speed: 5; mph
